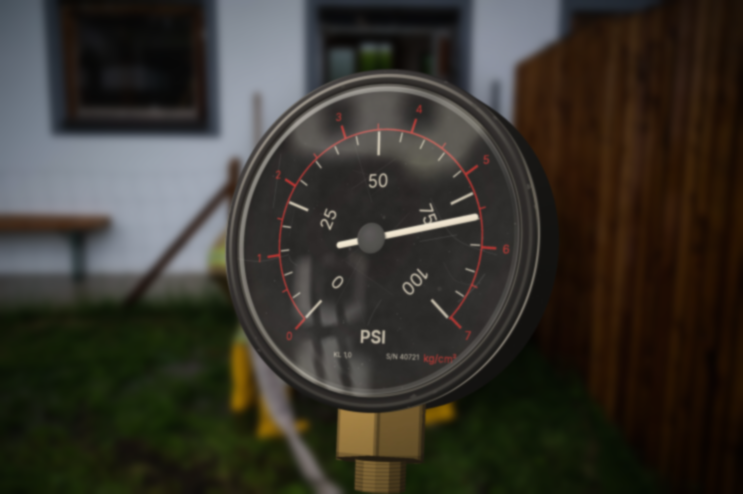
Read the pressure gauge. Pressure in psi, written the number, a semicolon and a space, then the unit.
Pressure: 80; psi
